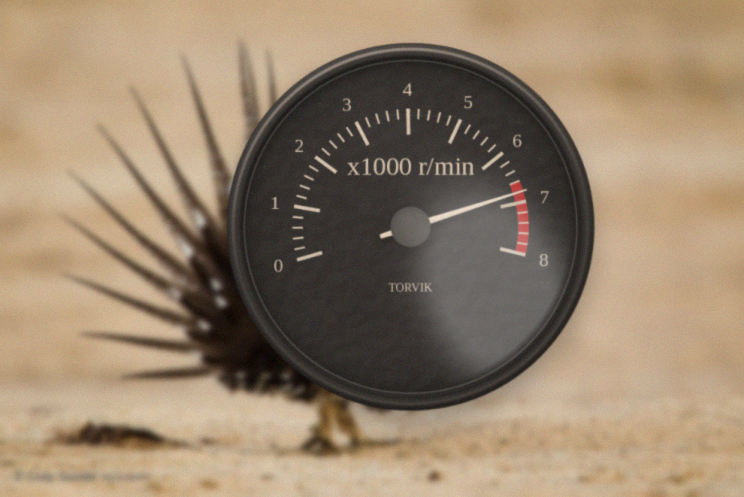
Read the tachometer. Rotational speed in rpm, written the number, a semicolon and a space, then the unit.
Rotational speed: 6800; rpm
